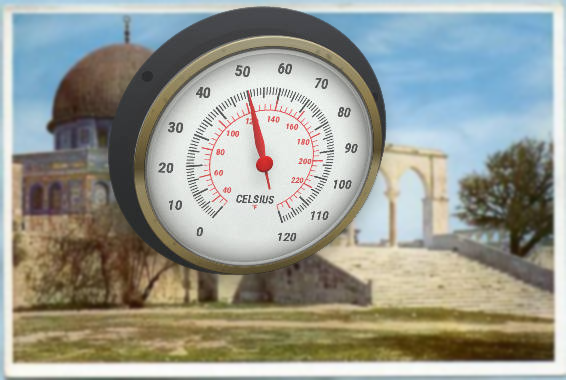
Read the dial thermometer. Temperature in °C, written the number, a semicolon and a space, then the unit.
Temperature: 50; °C
